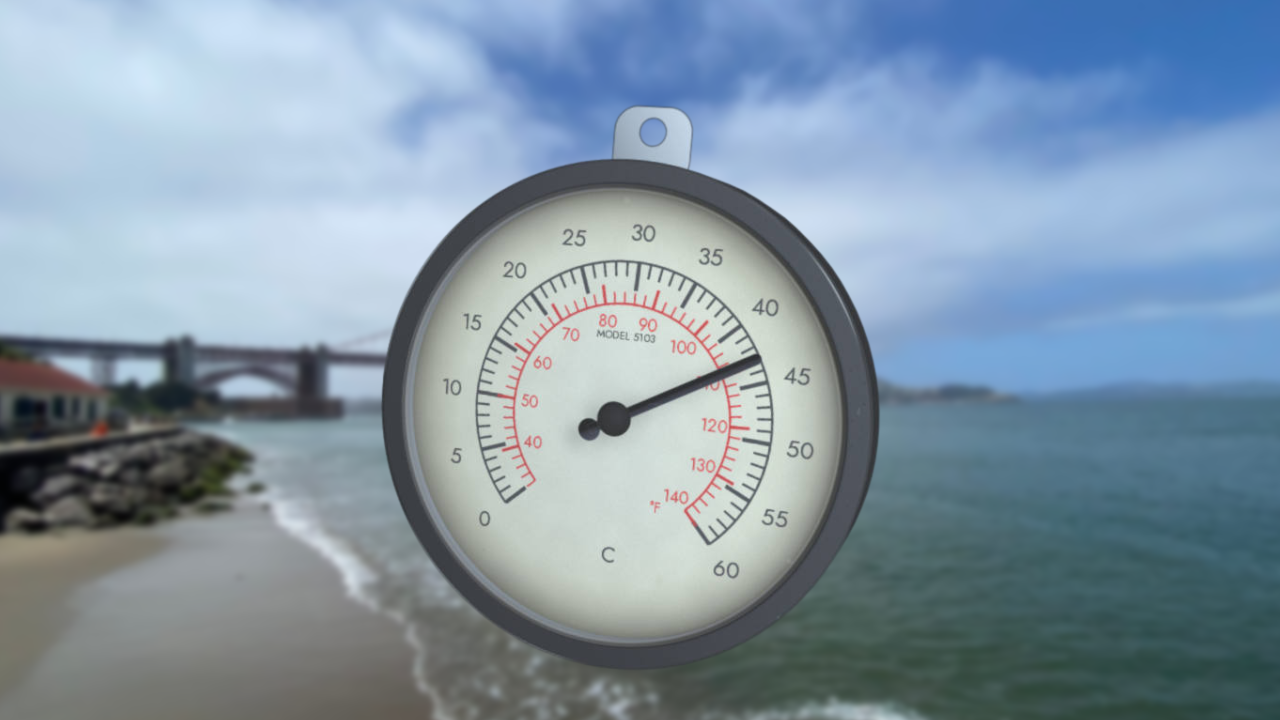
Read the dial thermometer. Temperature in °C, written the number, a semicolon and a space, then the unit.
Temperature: 43; °C
